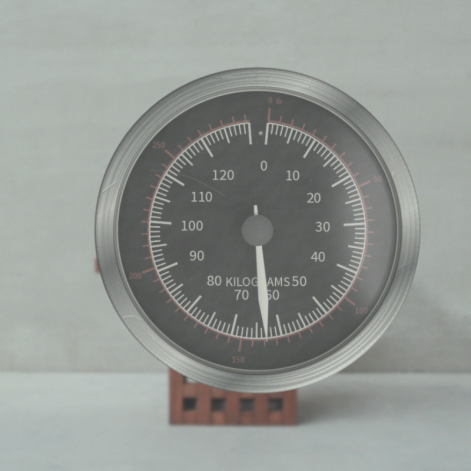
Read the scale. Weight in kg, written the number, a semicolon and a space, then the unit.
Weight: 63; kg
